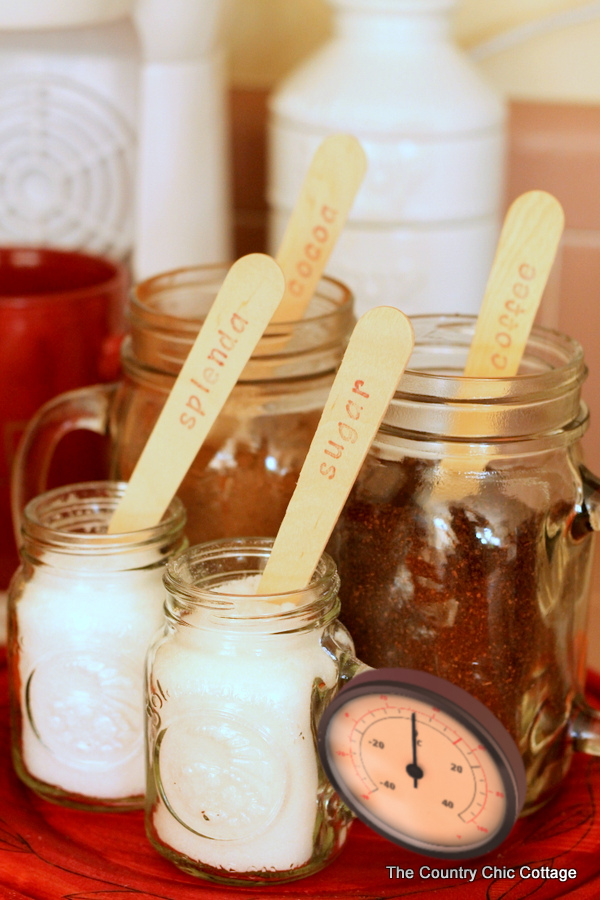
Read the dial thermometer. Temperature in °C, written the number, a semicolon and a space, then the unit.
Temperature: 0; °C
